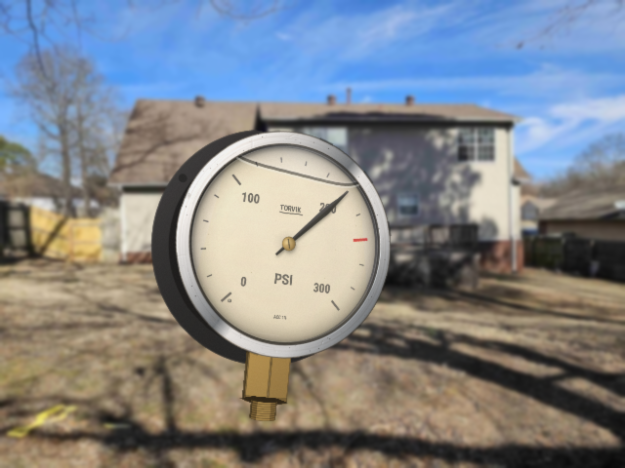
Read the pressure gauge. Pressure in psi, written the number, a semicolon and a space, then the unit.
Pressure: 200; psi
